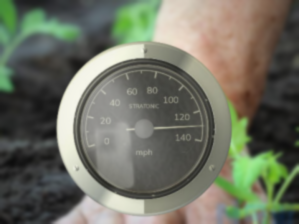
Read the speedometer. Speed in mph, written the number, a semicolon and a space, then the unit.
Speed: 130; mph
